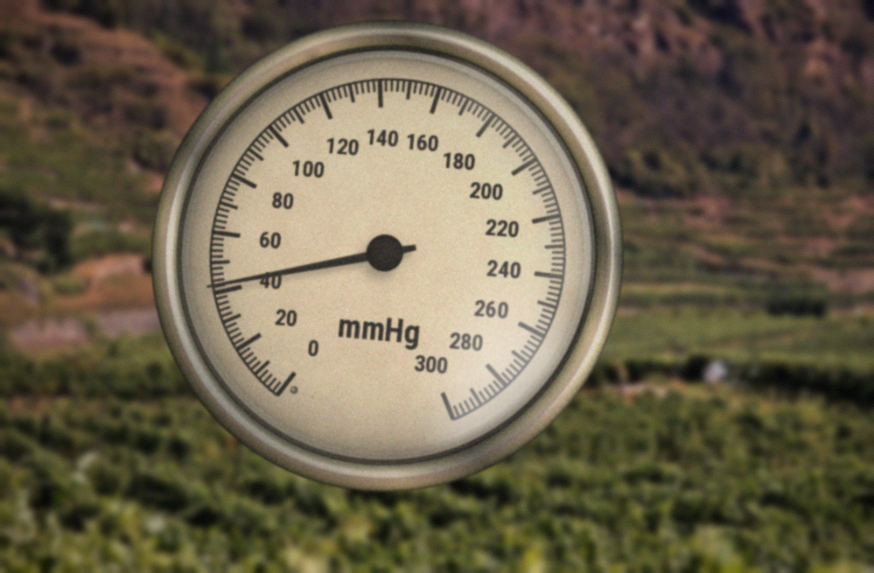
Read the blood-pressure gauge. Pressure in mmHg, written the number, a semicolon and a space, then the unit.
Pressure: 42; mmHg
